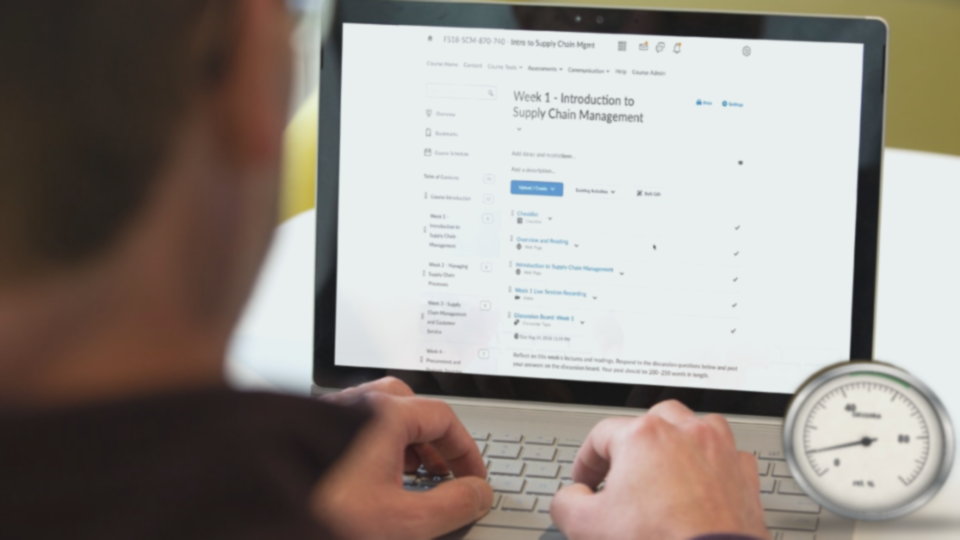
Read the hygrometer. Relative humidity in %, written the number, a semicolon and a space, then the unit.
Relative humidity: 10; %
